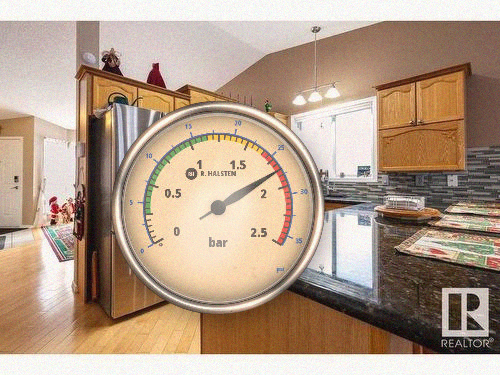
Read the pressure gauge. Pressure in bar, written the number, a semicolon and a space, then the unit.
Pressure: 1.85; bar
